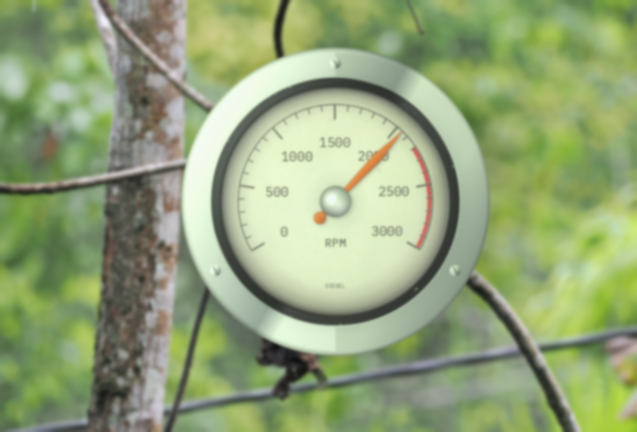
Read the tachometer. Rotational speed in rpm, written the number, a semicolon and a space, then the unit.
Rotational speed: 2050; rpm
